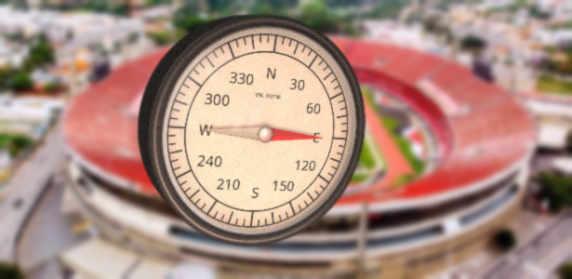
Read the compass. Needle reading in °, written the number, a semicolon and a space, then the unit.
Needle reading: 90; °
